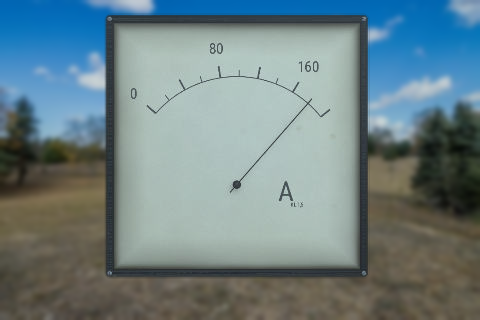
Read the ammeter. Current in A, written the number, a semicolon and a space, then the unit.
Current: 180; A
